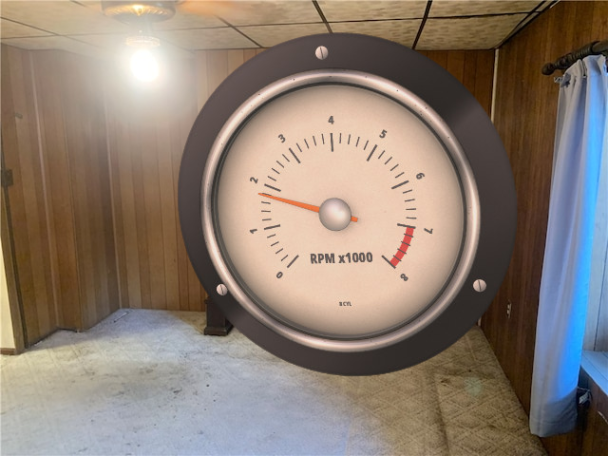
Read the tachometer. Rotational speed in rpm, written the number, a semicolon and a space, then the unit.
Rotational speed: 1800; rpm
